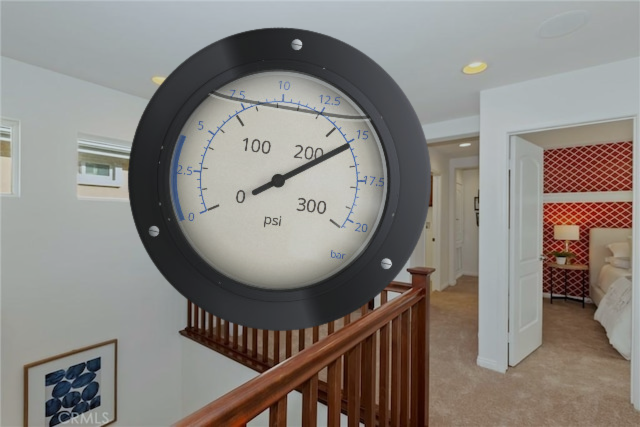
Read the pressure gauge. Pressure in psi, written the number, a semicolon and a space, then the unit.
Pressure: 220; psi
